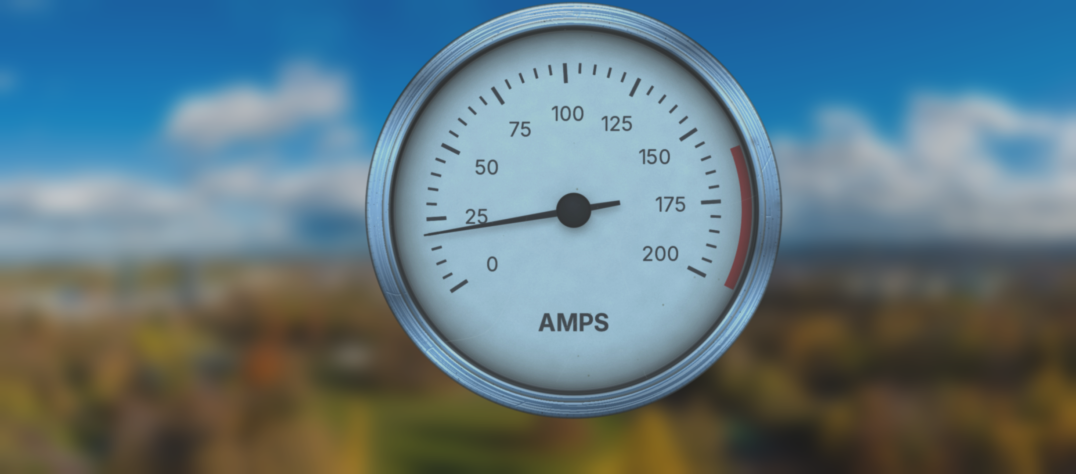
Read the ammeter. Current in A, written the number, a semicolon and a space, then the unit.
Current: 20; A
